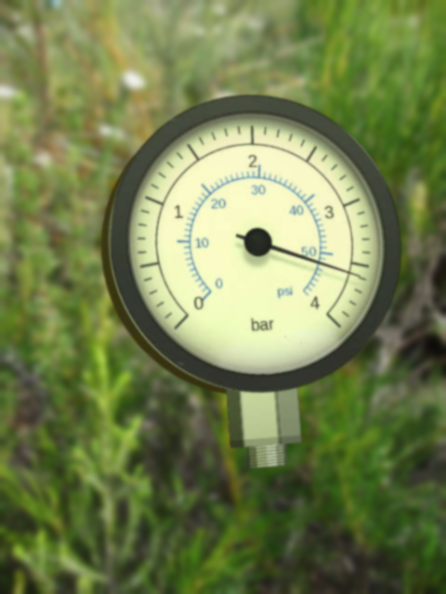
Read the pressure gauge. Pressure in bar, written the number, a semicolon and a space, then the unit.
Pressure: 3.6; bar
